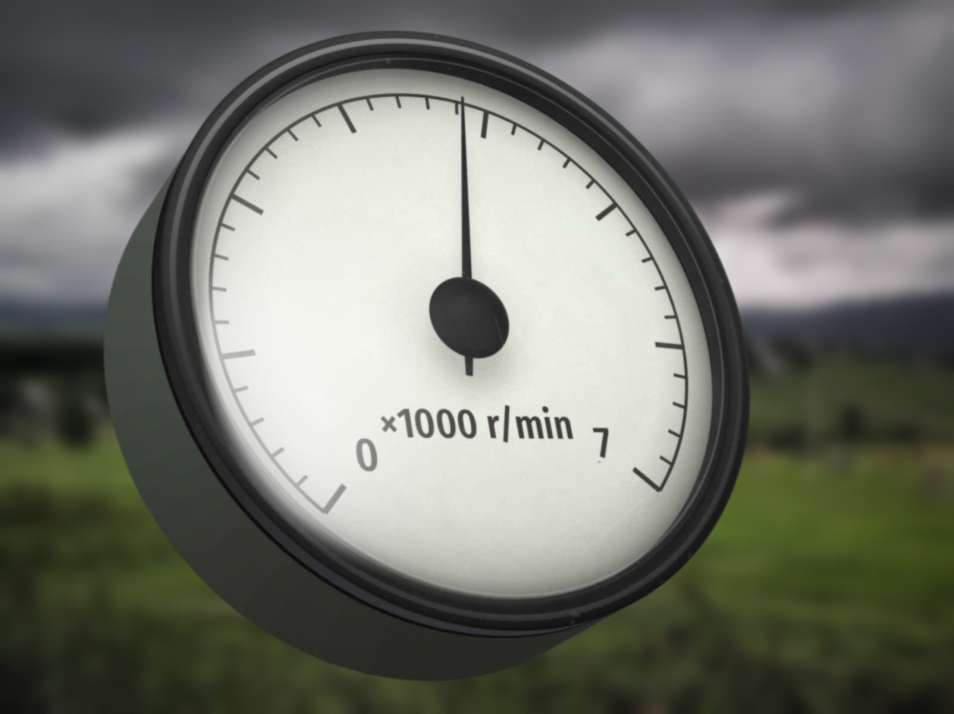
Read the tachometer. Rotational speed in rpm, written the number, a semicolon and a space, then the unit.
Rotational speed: 3800; rpm
